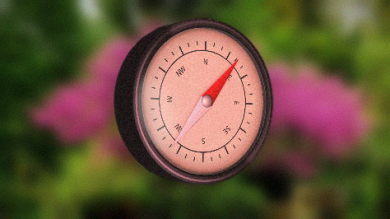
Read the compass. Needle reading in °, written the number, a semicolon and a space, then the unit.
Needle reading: 40; °
